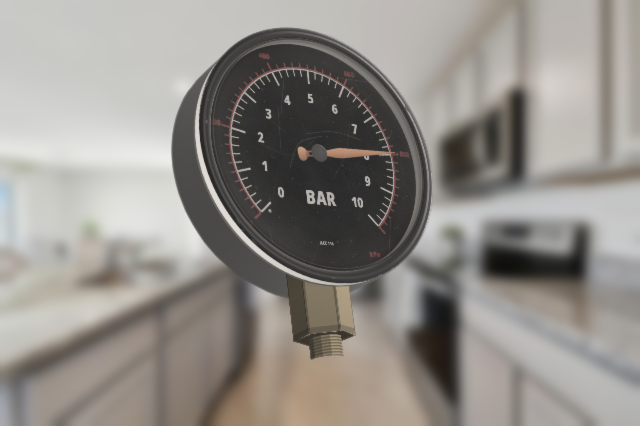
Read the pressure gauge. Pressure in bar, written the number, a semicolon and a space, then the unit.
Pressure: 8; bar
